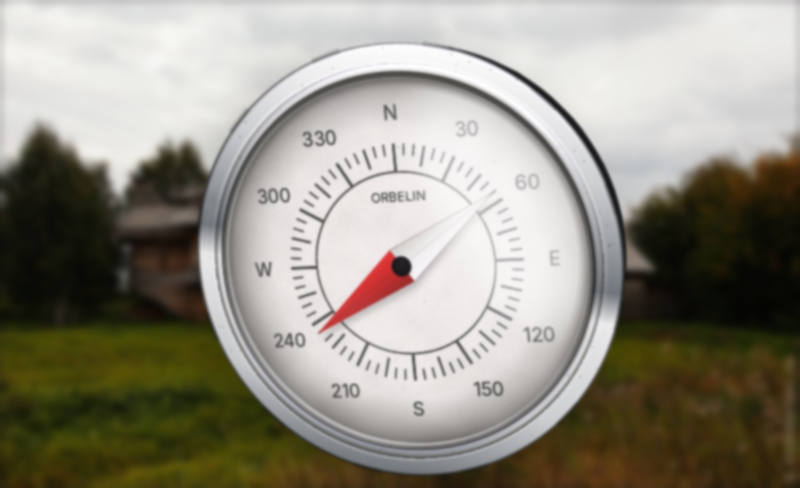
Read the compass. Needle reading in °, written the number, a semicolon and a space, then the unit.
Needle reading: 235; °
